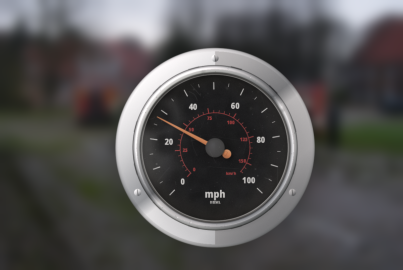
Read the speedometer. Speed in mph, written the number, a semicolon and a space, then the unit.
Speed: 27.5; mph
